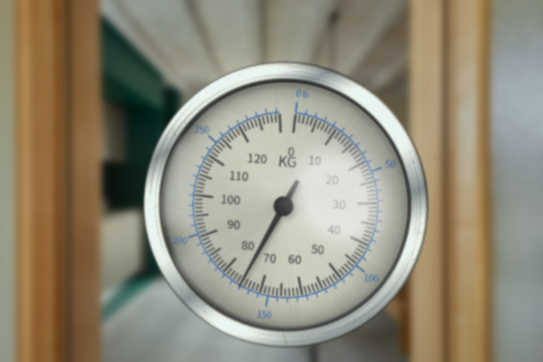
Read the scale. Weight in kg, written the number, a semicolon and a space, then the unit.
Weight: 75; kg
